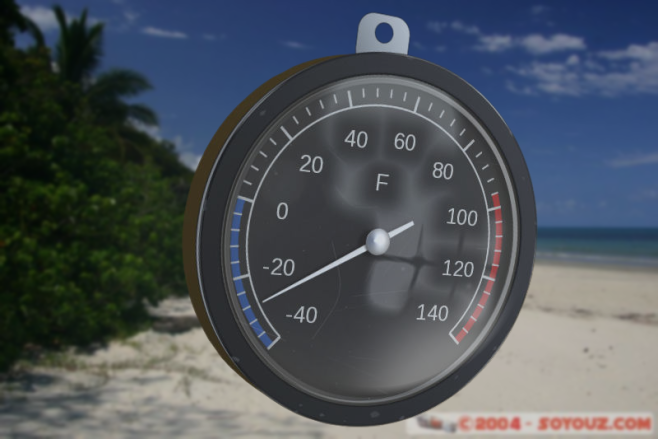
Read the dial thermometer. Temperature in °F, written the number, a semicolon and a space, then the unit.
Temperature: -28; °F
